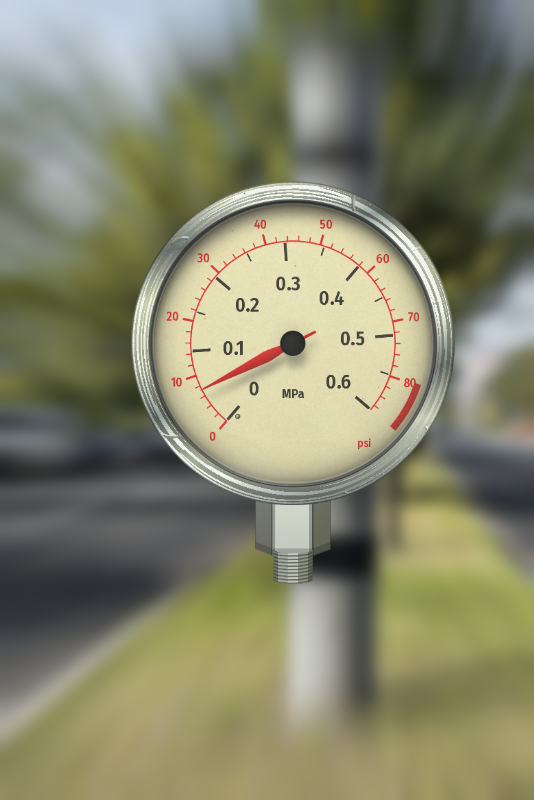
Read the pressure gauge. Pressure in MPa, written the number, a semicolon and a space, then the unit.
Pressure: 0.05; MPa
